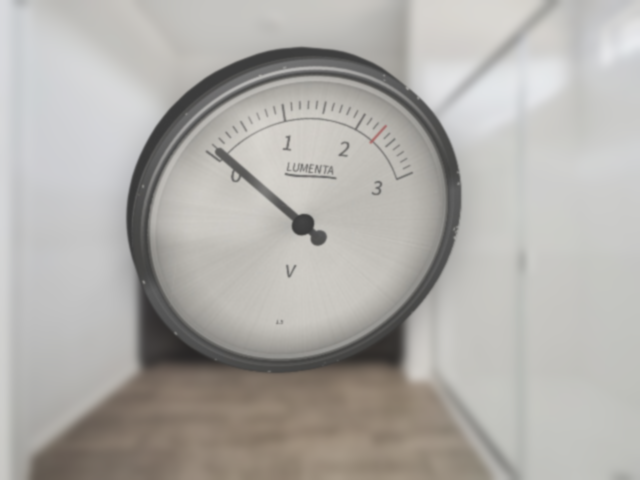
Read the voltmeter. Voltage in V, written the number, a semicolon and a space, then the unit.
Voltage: 0.1; V
